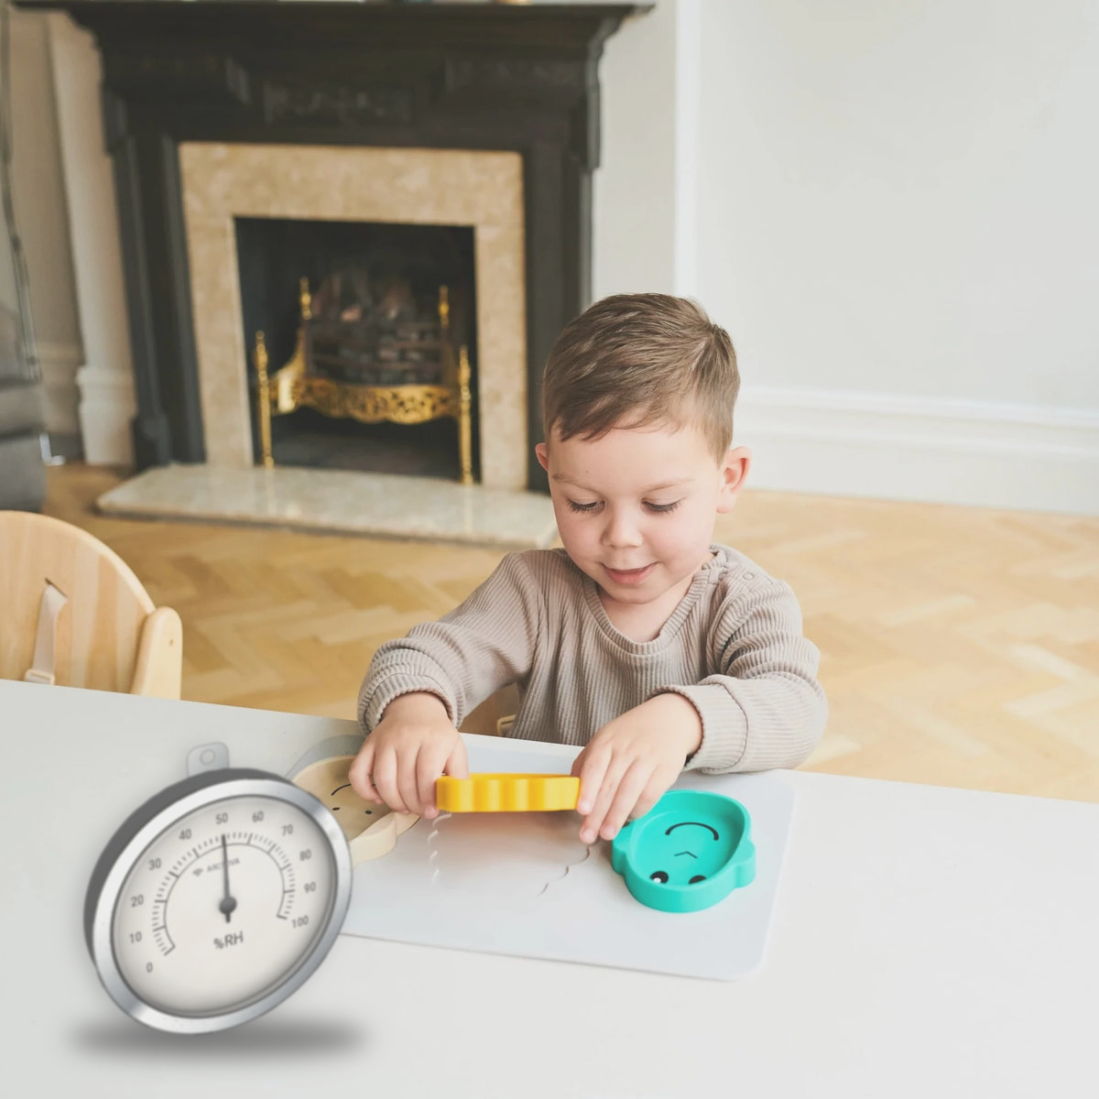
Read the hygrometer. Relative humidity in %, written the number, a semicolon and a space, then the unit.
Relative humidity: 50; %
